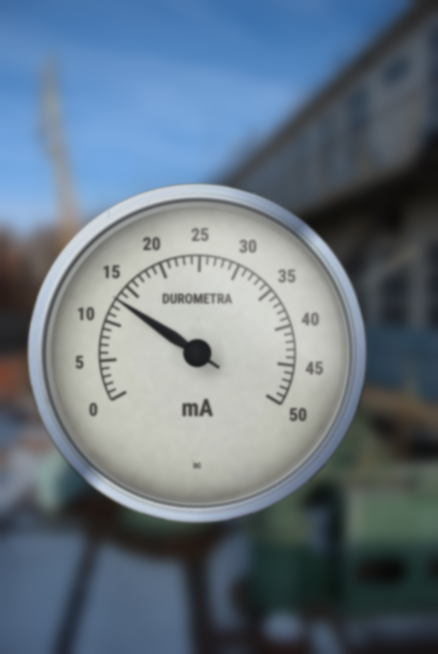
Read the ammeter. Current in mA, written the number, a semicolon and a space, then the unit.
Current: 13; mA
